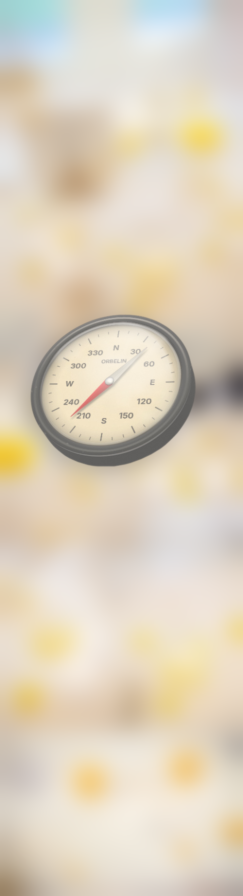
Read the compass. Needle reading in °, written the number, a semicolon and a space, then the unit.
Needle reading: 220; °
